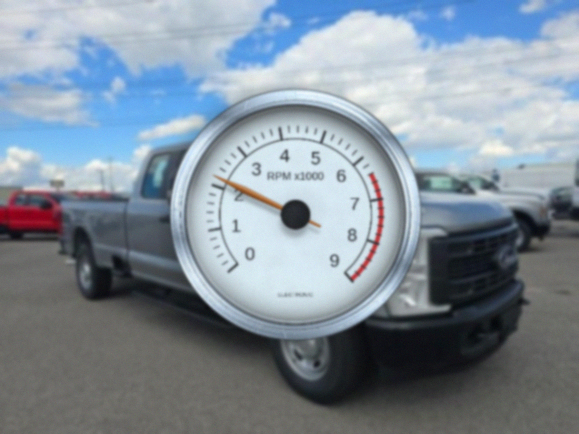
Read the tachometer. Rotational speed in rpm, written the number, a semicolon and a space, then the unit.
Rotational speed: 2200; rpm
